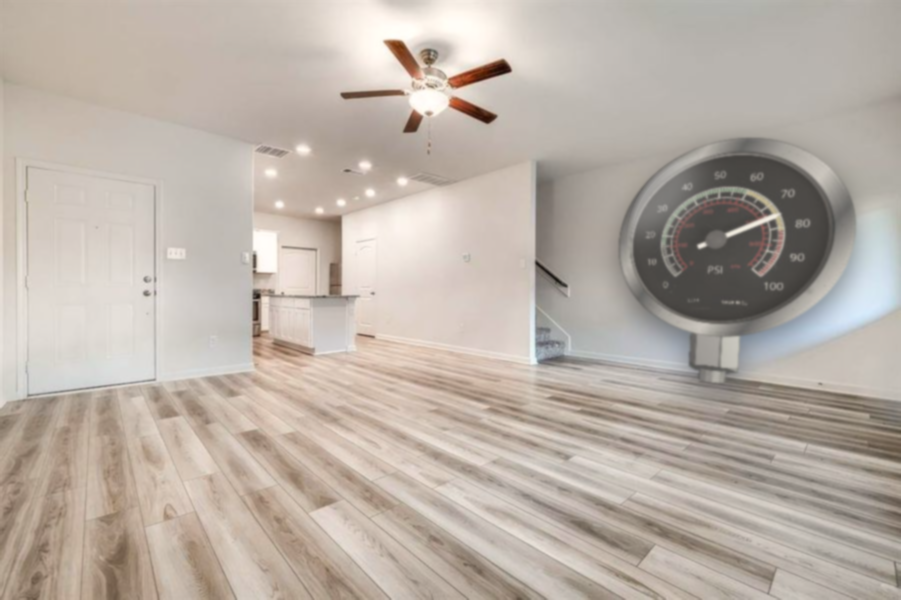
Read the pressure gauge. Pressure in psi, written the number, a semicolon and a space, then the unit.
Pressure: 75; psi
